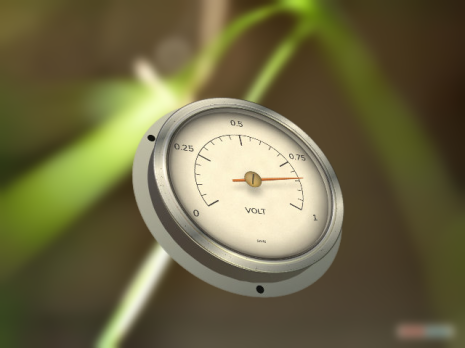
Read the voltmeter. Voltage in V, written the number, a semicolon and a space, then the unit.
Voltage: 0.85; V
